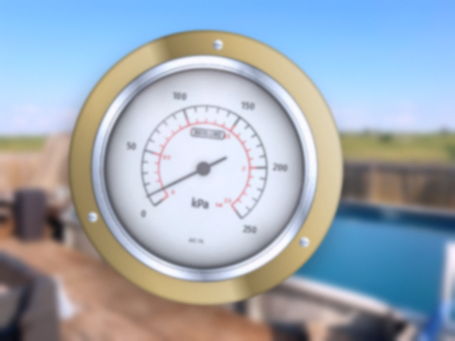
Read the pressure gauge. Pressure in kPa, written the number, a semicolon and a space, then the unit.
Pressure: 10; kPa
